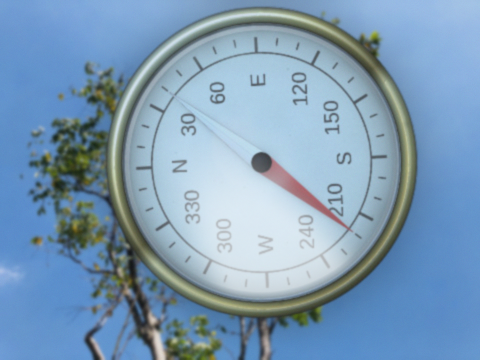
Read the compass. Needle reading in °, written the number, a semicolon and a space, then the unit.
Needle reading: 220; °
